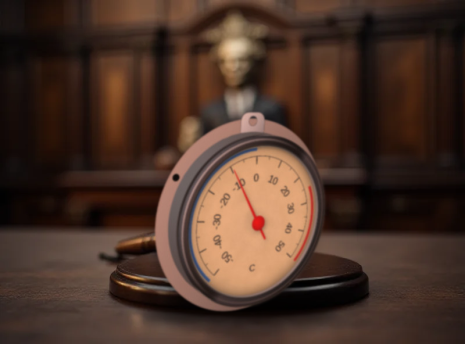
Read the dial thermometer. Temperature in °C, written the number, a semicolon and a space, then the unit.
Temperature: -10; °C
